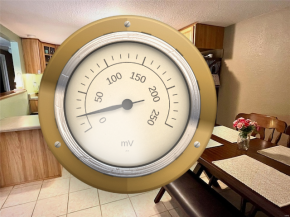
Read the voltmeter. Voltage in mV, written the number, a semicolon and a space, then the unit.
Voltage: 20; mV
